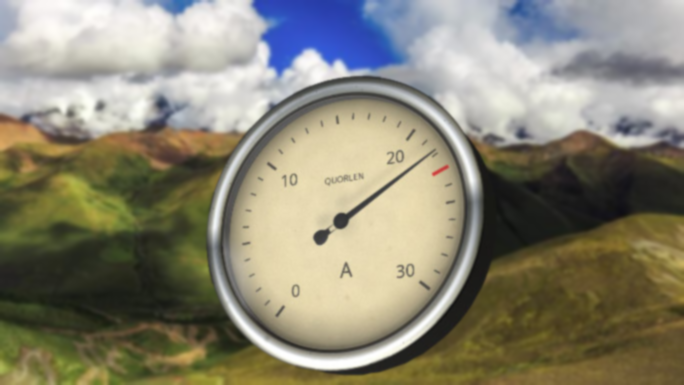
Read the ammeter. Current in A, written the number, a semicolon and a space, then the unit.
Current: 22; A
